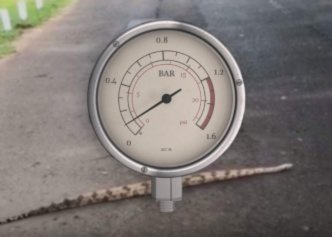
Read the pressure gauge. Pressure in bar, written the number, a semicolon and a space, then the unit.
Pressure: 0.1; bar
